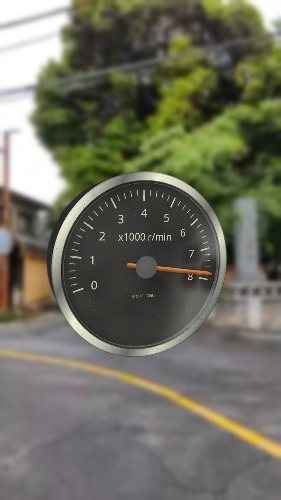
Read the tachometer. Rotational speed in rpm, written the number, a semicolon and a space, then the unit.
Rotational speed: 7800; rpm
